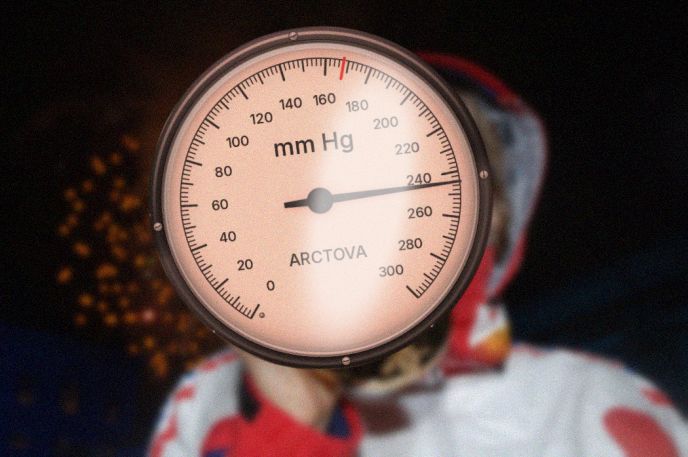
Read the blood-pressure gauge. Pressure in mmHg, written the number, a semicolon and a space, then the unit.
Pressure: 244; mmHg
